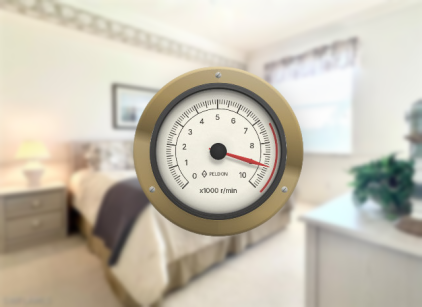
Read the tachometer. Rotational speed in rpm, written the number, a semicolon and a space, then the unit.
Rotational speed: 9000; rpm
